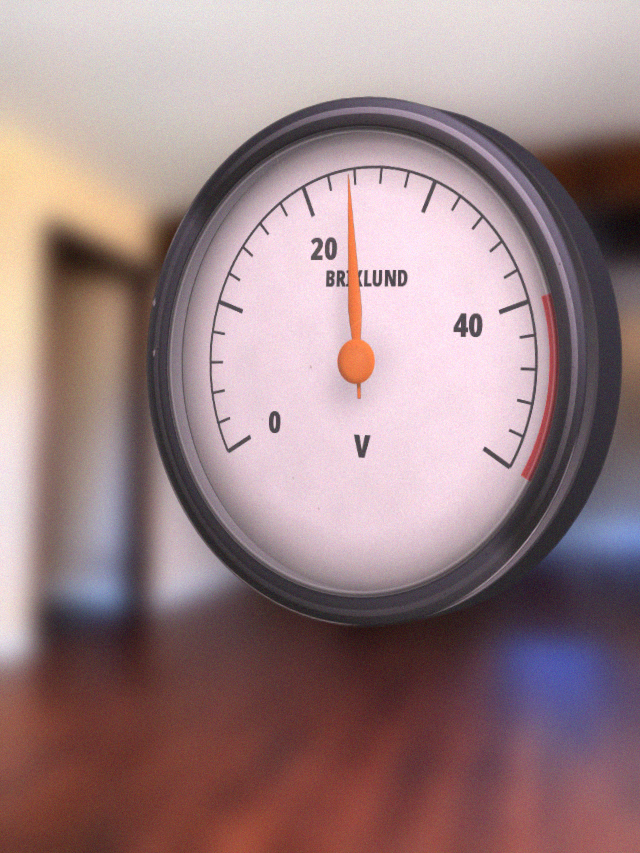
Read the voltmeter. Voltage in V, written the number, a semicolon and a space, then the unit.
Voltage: 24; V
